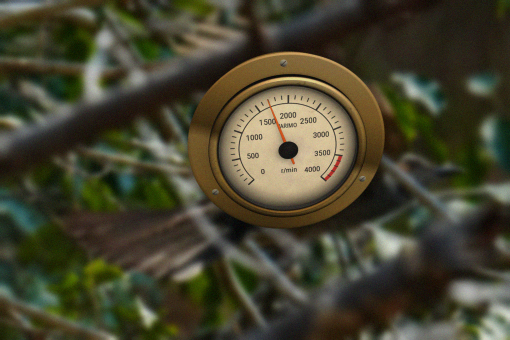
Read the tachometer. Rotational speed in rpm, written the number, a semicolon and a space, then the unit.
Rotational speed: 1700; rpm
